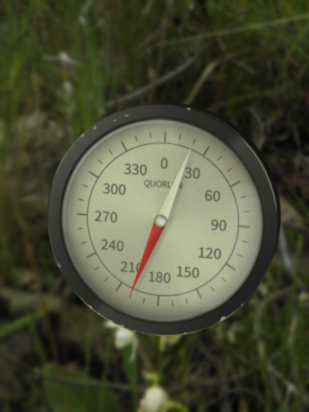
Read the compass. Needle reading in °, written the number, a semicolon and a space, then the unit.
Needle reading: 200; °
